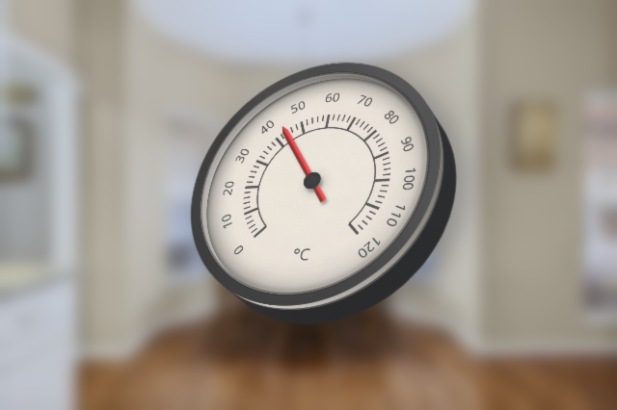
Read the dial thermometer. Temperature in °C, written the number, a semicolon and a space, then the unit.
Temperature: 44; °C
